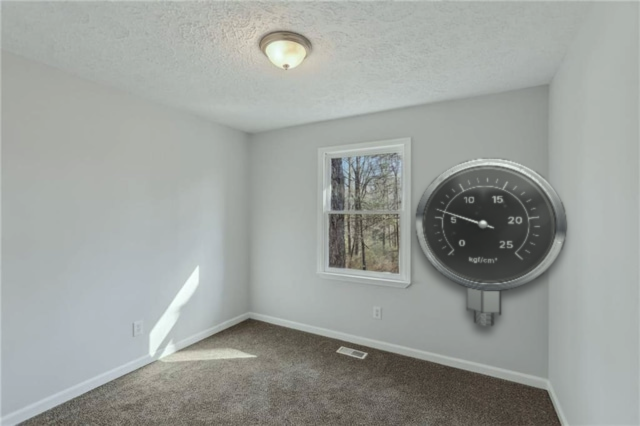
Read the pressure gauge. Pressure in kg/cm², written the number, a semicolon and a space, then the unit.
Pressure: 6; kg/cm²
